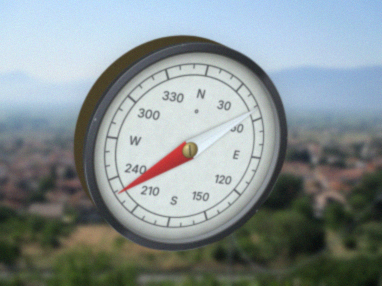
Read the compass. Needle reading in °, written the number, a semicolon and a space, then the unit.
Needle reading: 230; °
